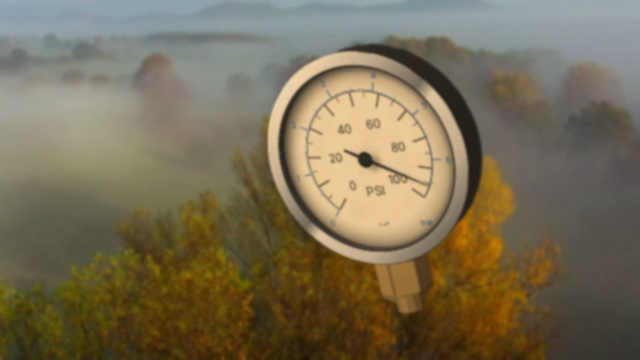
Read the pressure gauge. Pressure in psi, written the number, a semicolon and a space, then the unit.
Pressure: 95; psi
